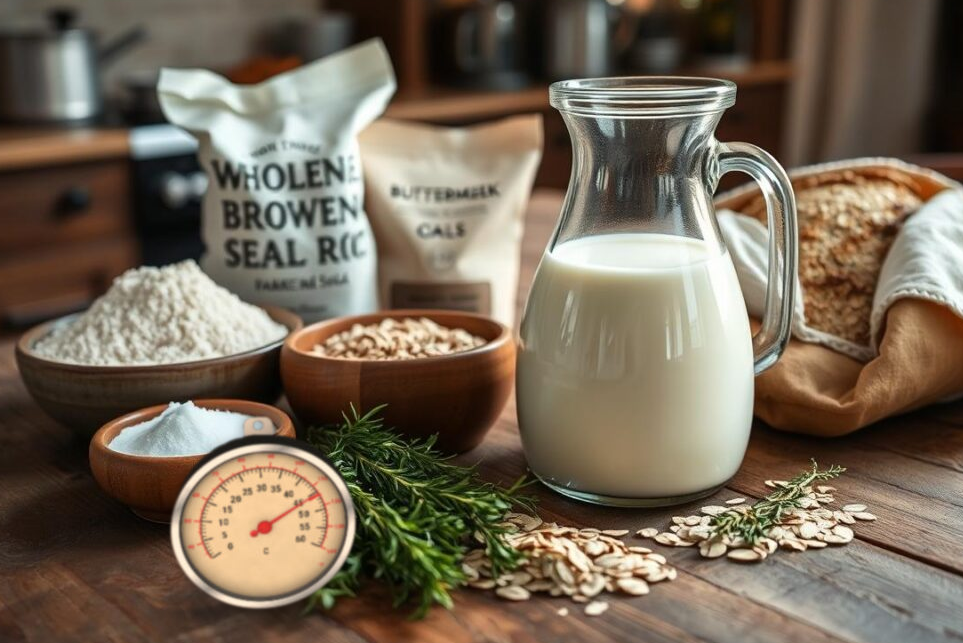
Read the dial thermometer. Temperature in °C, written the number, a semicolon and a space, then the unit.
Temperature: 45; °C
